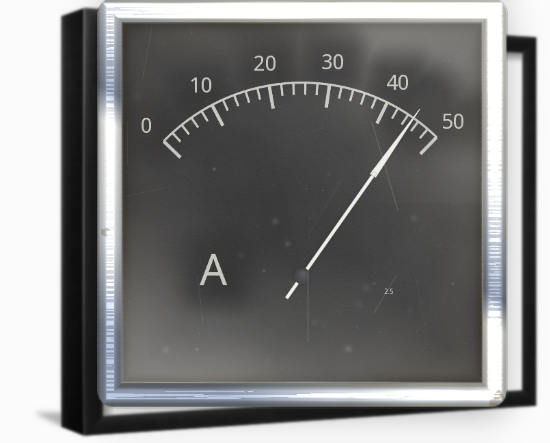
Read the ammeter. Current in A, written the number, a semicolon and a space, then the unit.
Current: 45; A
